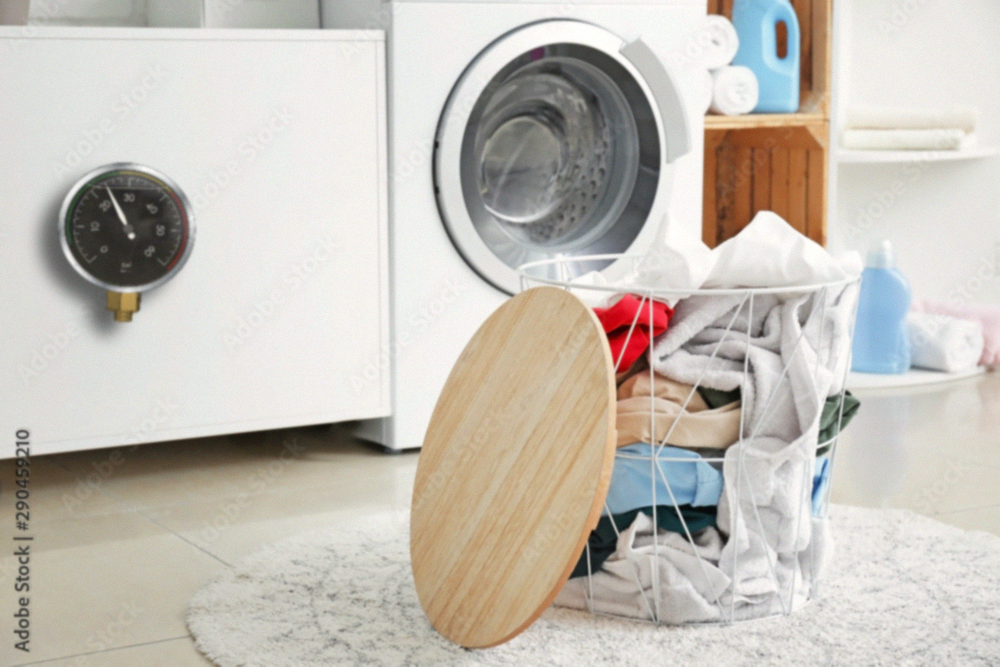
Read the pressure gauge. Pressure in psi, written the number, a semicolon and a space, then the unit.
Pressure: 24; psi
